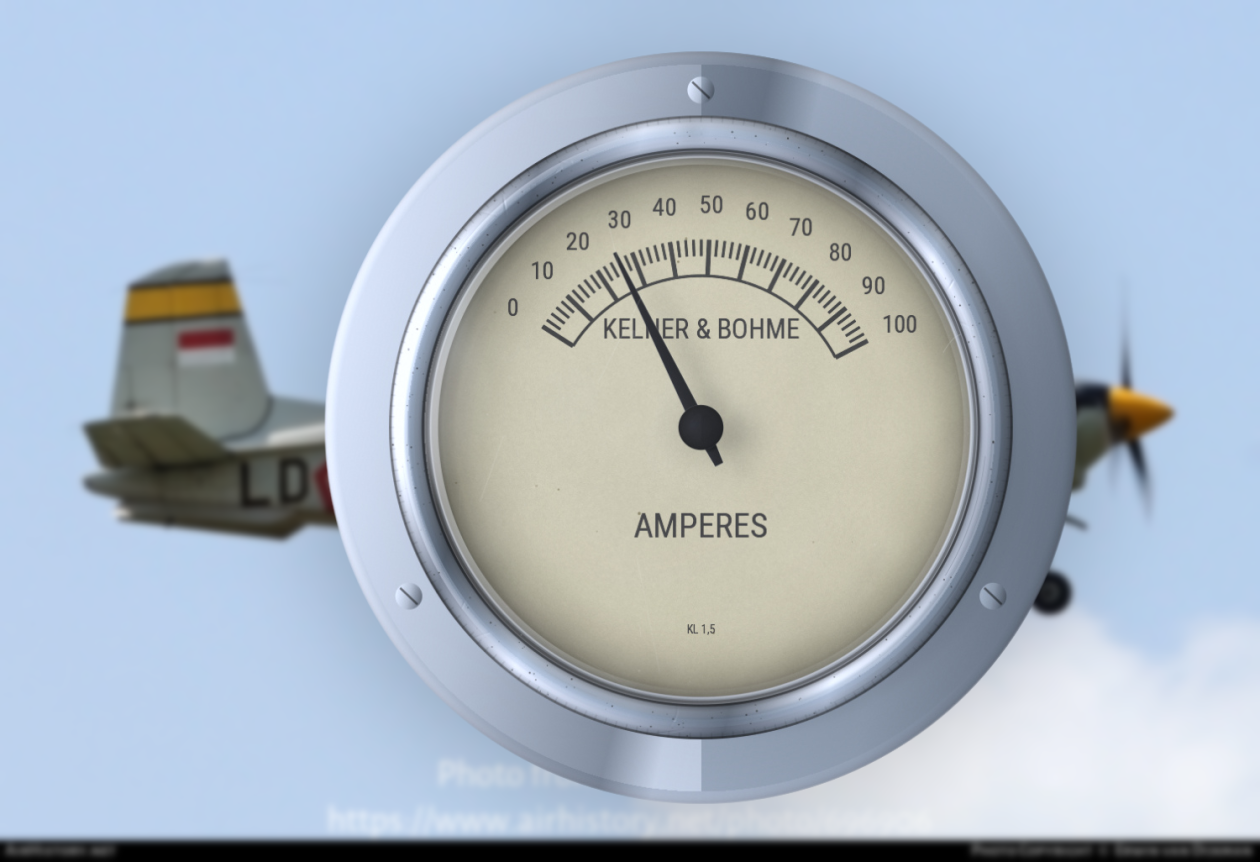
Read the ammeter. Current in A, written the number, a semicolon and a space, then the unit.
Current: 26; A
